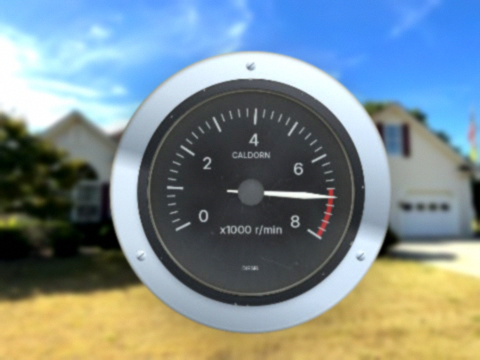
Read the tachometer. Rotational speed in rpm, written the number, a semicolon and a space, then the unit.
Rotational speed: 7000; rpm
